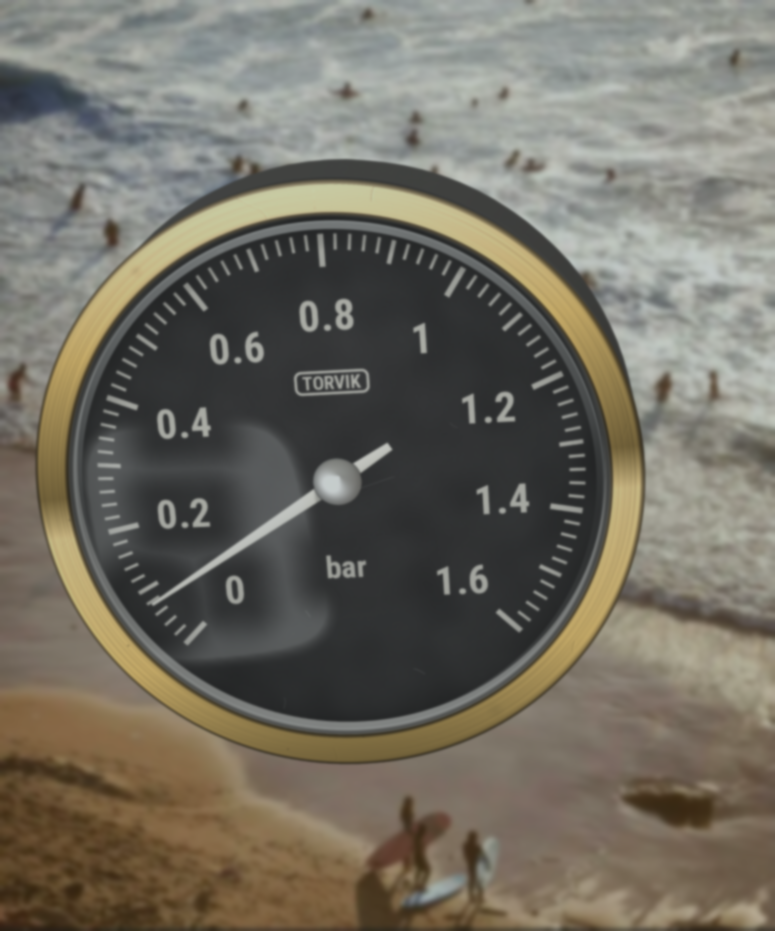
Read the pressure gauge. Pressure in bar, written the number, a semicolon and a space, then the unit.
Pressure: 0.08; bar
